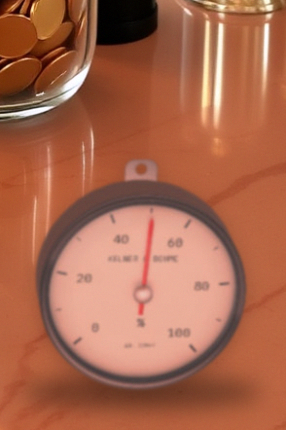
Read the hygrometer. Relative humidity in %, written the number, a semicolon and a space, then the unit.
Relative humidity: 50; %
